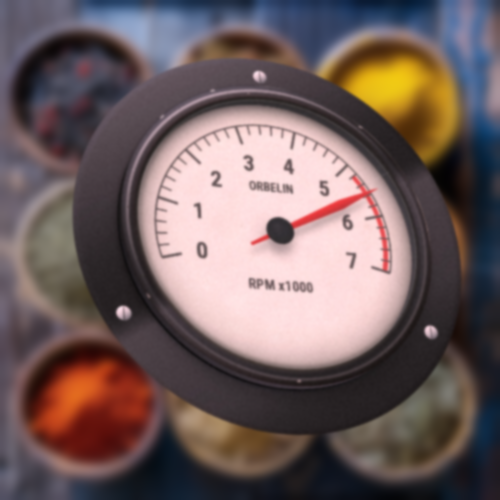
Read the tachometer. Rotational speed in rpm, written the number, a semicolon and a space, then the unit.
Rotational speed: 5600; rpm
